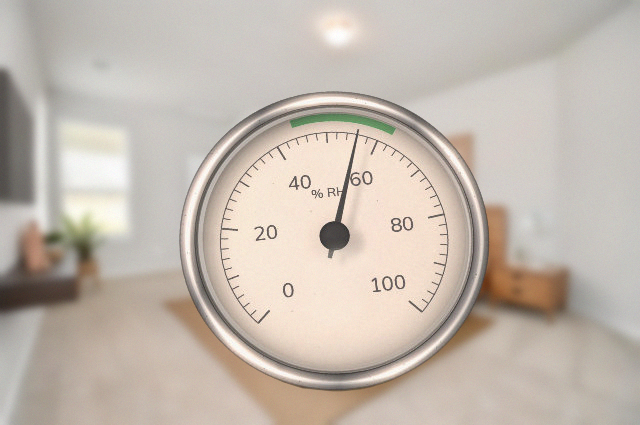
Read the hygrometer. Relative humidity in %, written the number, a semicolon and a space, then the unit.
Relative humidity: 56; %
